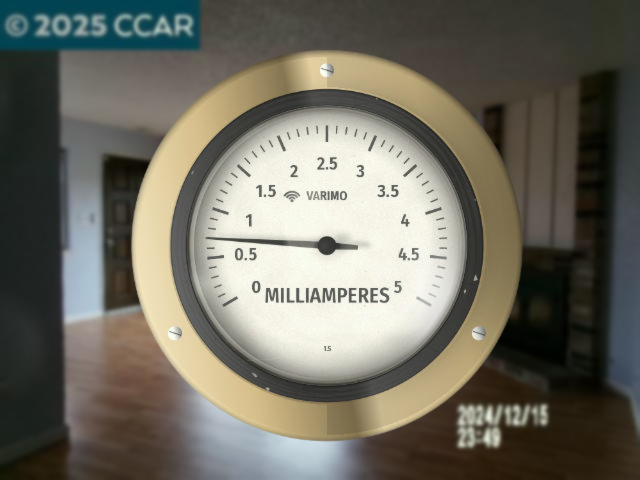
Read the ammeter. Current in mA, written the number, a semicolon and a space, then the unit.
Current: 0.7; mA
